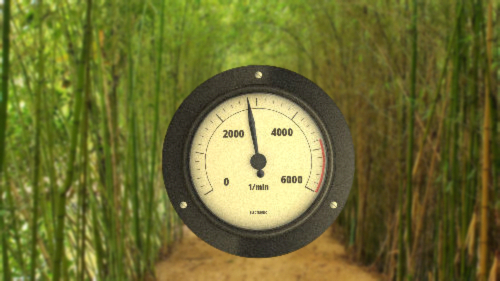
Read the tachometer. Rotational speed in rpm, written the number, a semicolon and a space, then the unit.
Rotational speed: 2800; rpm
